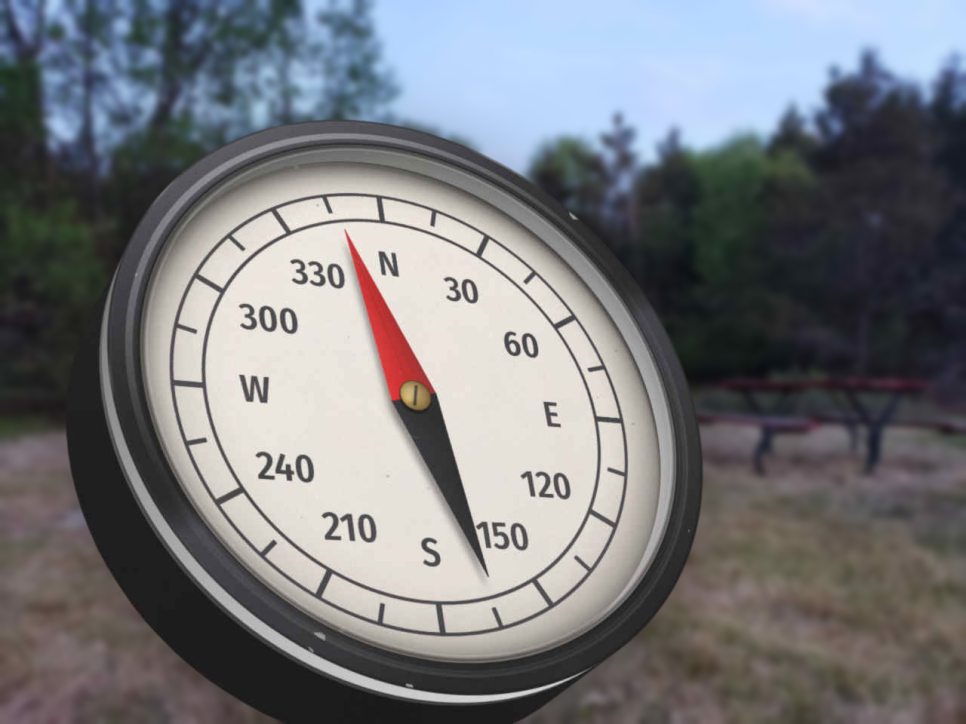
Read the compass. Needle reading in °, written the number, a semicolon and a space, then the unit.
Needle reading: 345; °
